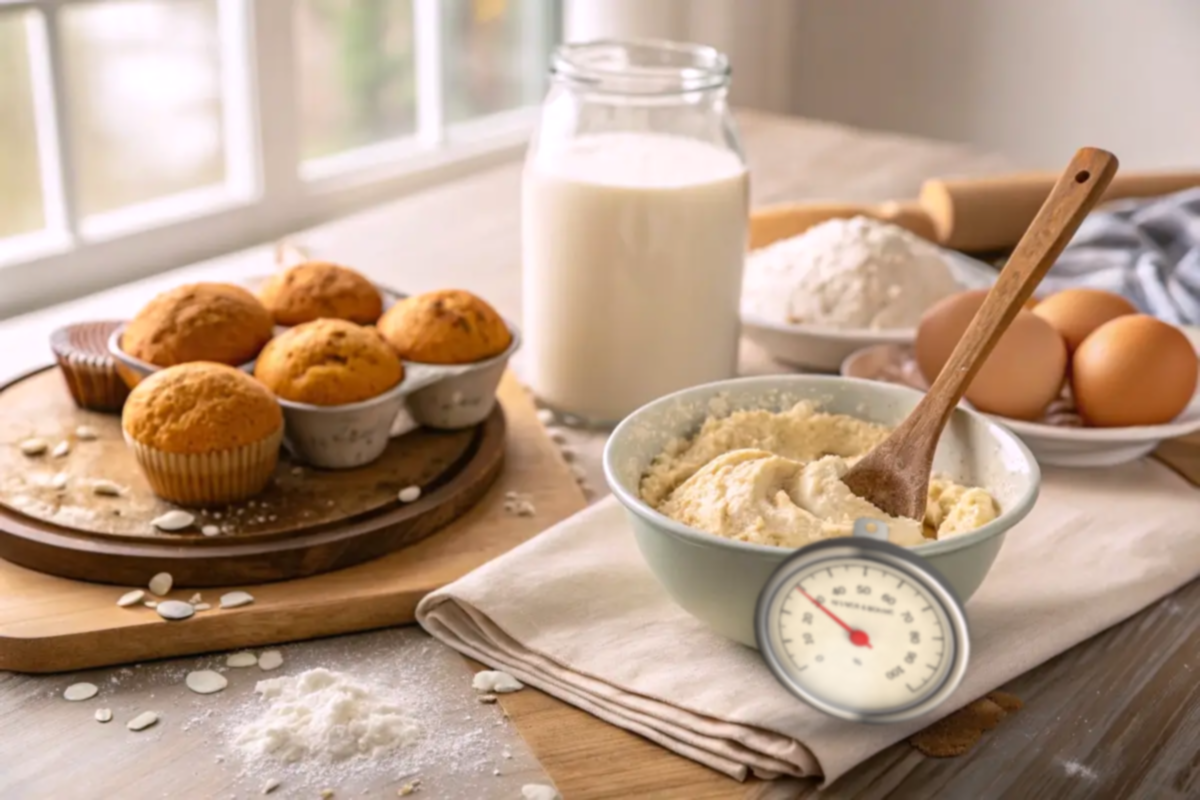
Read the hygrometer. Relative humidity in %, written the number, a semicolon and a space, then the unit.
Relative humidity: 30; %
